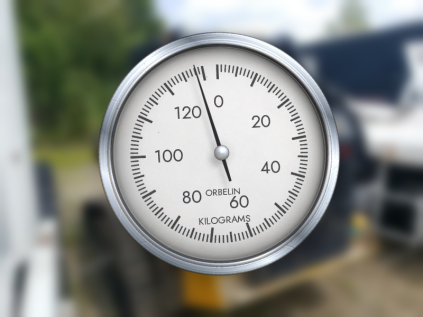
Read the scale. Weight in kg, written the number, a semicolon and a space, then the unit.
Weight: 128; kg
